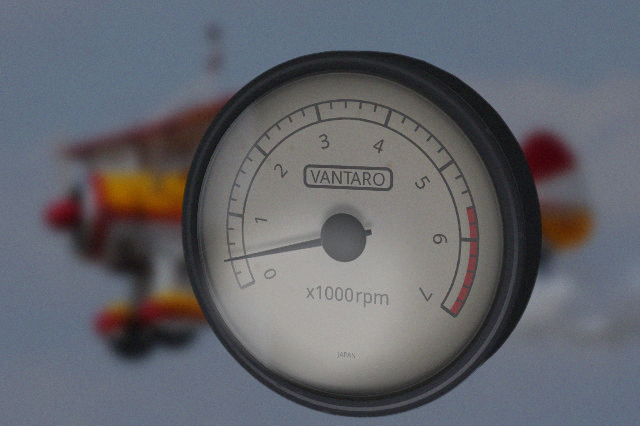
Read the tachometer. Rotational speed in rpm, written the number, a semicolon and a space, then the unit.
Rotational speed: 400; rpm
